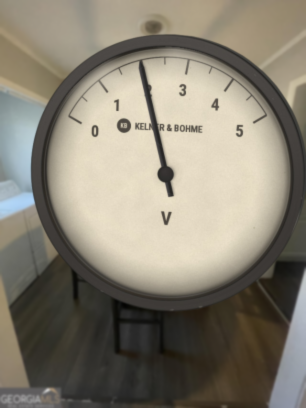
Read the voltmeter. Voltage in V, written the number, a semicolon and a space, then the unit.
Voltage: 2; V
